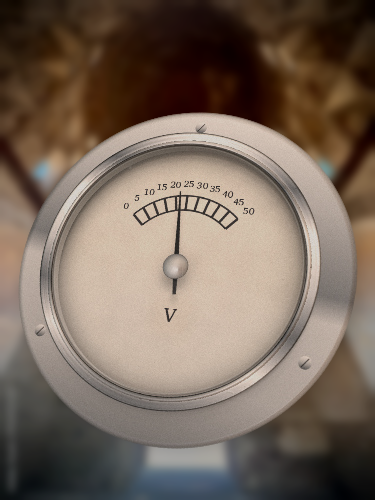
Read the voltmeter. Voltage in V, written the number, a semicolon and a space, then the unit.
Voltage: 22.5; V
